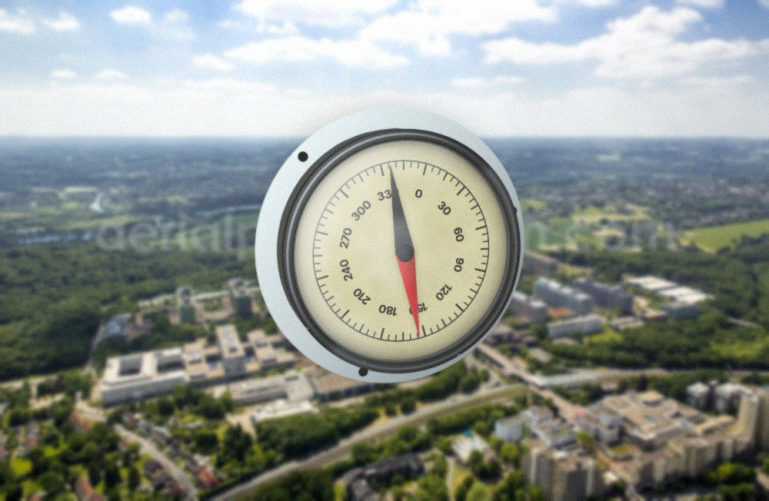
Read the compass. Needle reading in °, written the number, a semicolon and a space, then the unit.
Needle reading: 155; °
